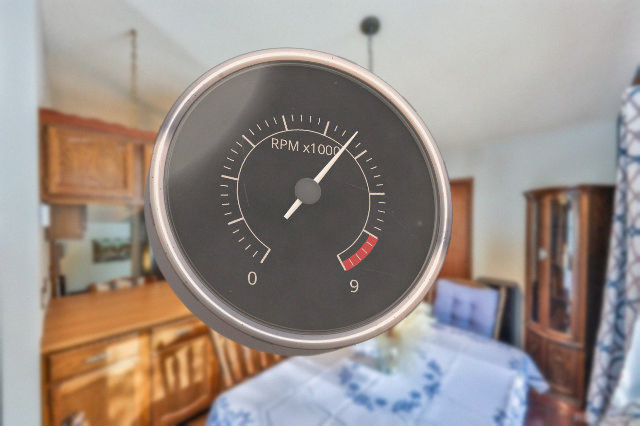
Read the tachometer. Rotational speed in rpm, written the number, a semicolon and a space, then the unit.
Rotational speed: 5600; rpm
